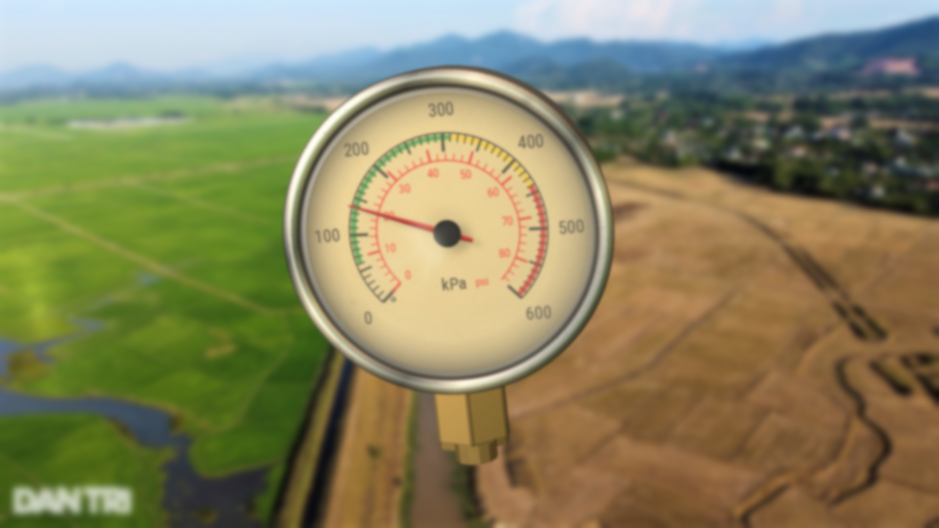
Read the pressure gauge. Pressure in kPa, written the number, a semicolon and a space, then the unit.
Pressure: 140; kPa
